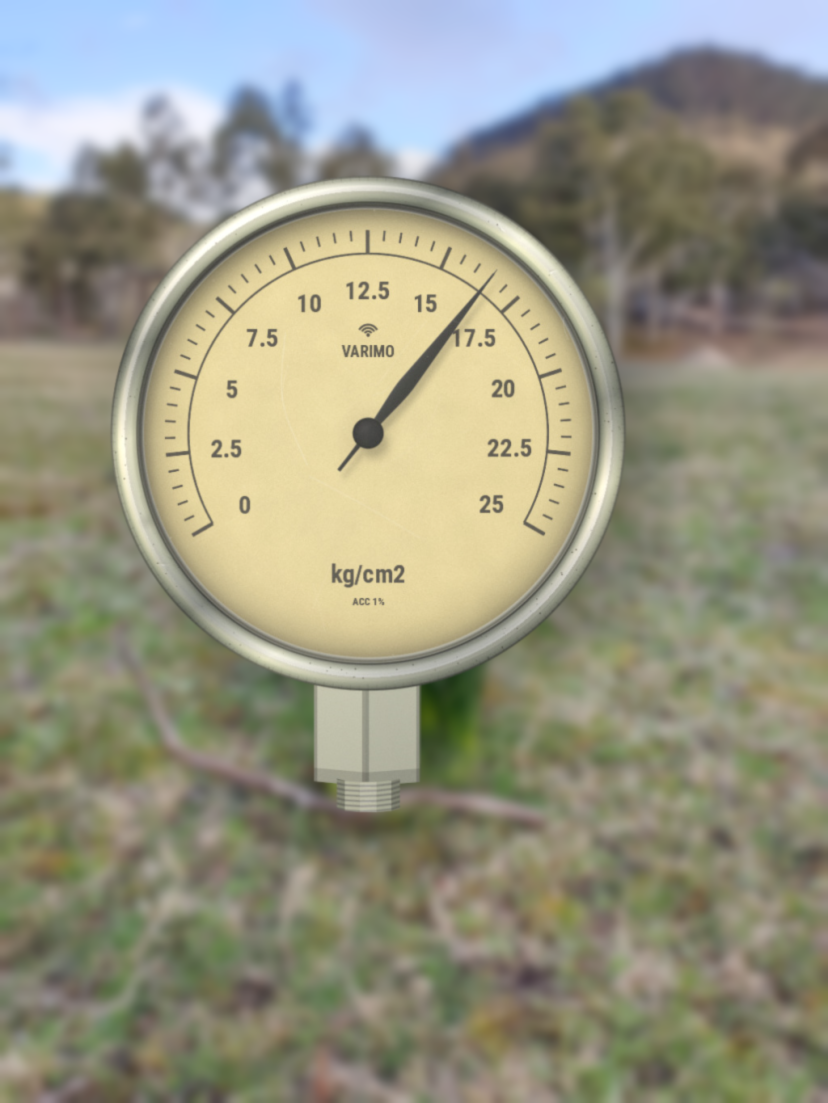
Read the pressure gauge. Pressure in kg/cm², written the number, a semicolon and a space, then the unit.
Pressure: 16.5; kg/cm²
